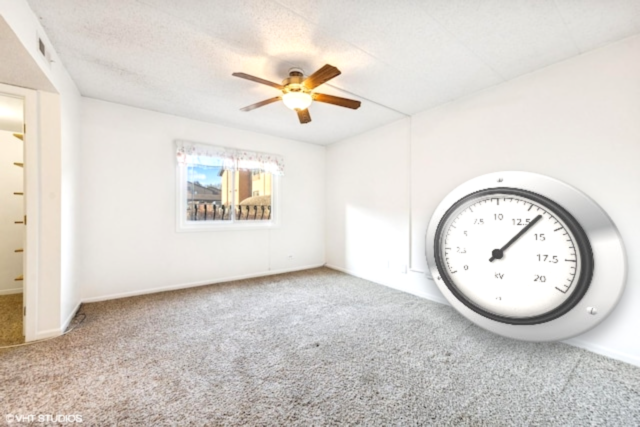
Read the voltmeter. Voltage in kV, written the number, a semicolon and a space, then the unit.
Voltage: 13.5; kV
